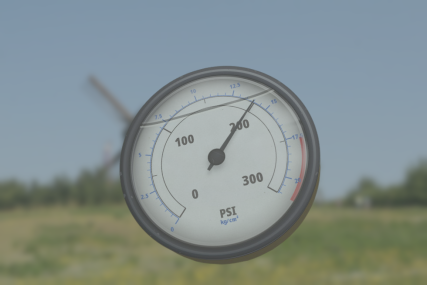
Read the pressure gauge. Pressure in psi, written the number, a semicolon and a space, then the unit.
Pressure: 200; psi
